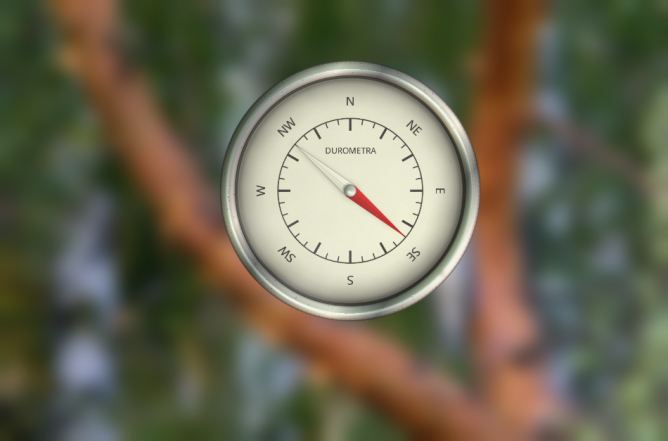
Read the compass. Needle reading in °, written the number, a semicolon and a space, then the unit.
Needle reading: 130; °
